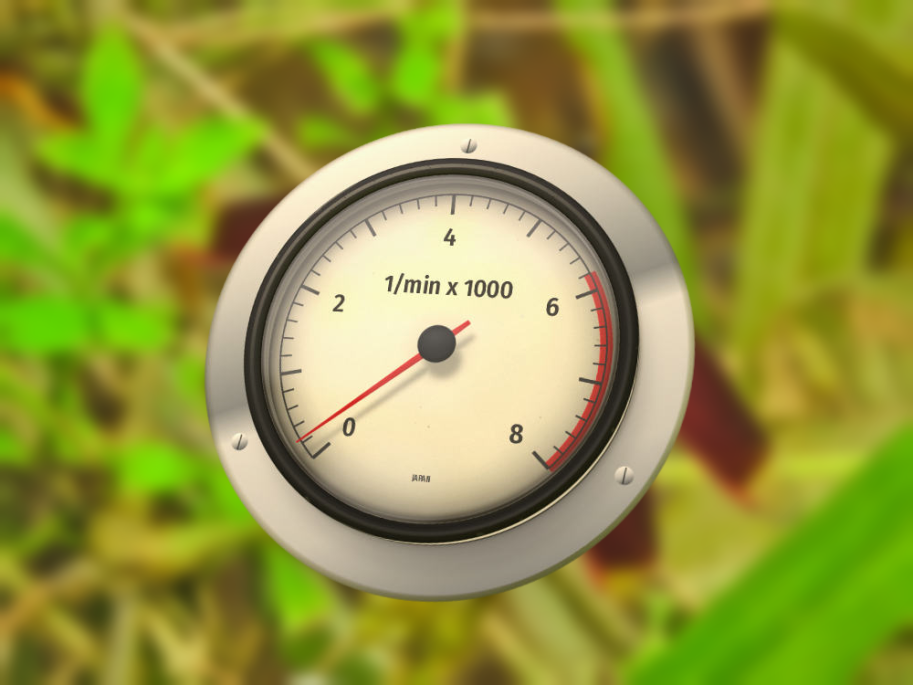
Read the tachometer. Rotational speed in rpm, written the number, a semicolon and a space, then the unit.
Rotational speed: 200; rpm
